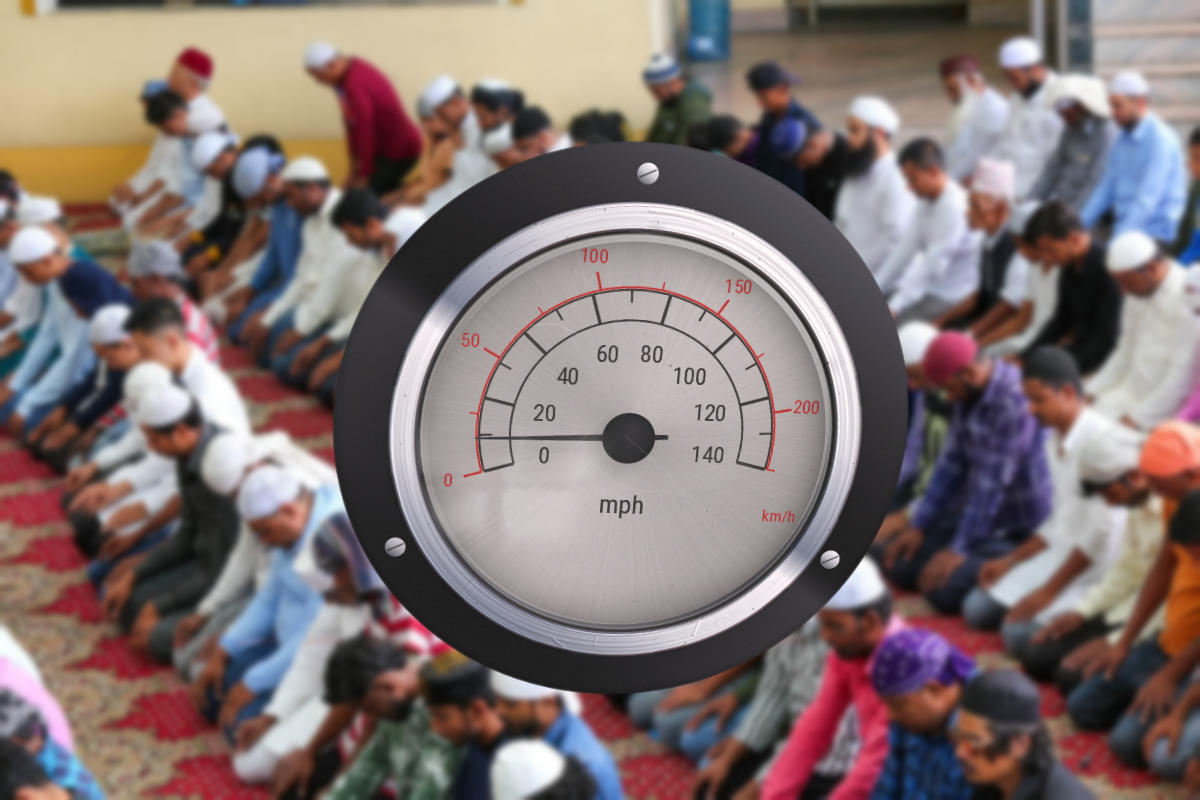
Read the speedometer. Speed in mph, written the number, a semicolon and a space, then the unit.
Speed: 10; mph
